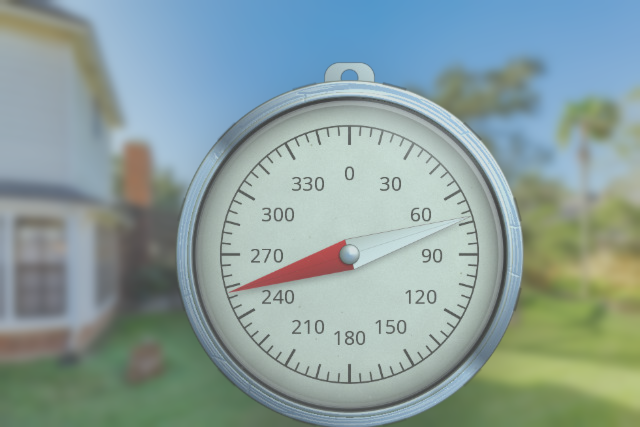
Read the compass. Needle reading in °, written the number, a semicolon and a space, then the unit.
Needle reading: 252.5; °
